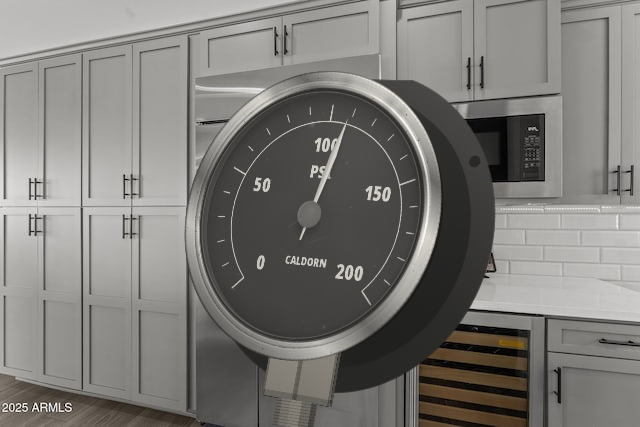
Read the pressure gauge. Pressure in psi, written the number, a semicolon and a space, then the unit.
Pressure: 110; psi
